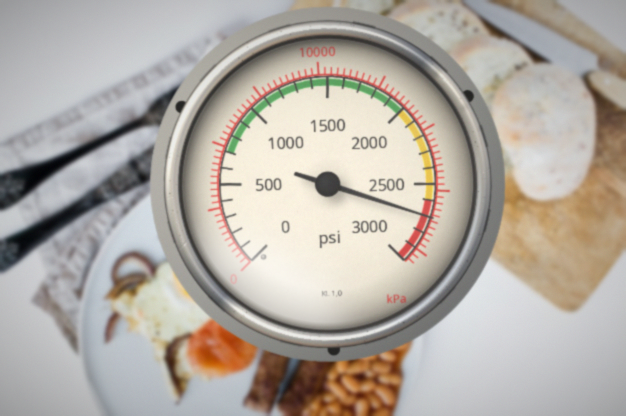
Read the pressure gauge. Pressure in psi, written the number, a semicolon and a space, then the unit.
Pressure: 2700; psi
